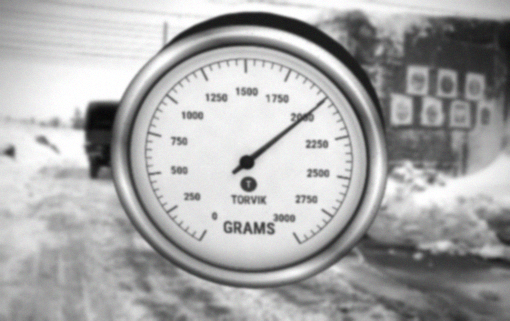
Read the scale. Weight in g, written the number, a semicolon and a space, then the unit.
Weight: 2000; g
